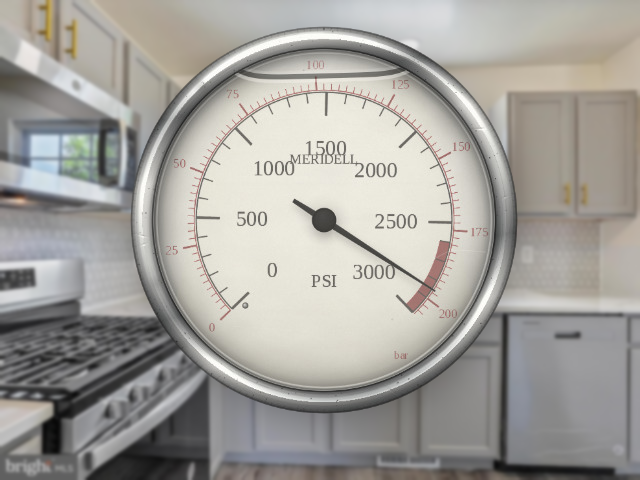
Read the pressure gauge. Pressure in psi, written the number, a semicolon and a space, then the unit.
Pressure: 2850; psi
